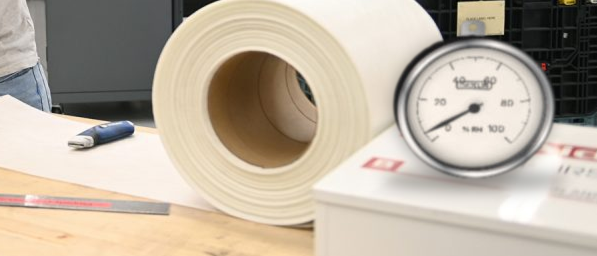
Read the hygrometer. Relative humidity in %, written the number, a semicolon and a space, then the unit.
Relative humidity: 5; %
